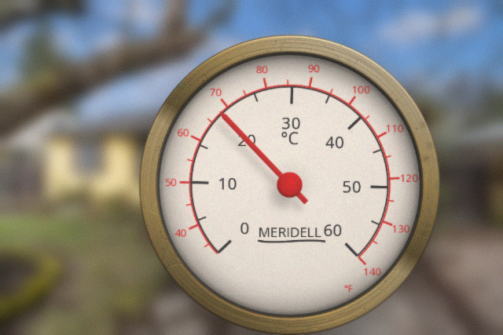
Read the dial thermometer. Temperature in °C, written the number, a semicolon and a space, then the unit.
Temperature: 20; °C
